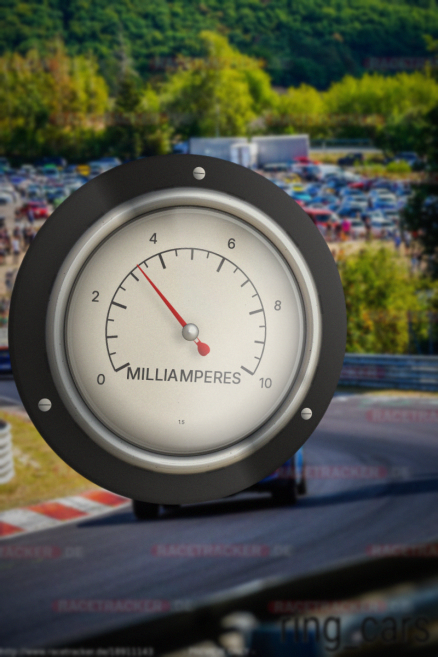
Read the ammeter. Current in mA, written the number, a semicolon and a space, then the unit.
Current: 3.25; mA
